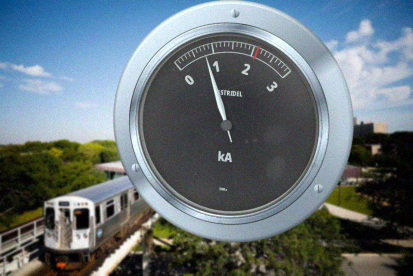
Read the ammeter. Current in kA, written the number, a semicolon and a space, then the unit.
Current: 0.8; kA
